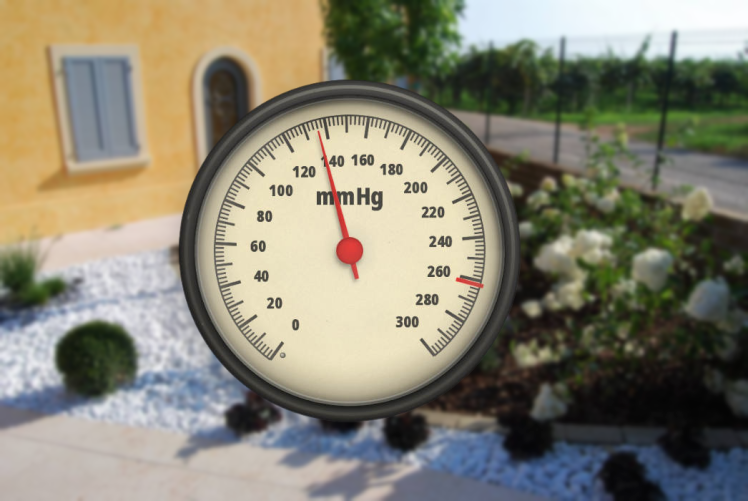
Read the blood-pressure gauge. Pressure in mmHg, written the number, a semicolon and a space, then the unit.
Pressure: 136; mmHg
